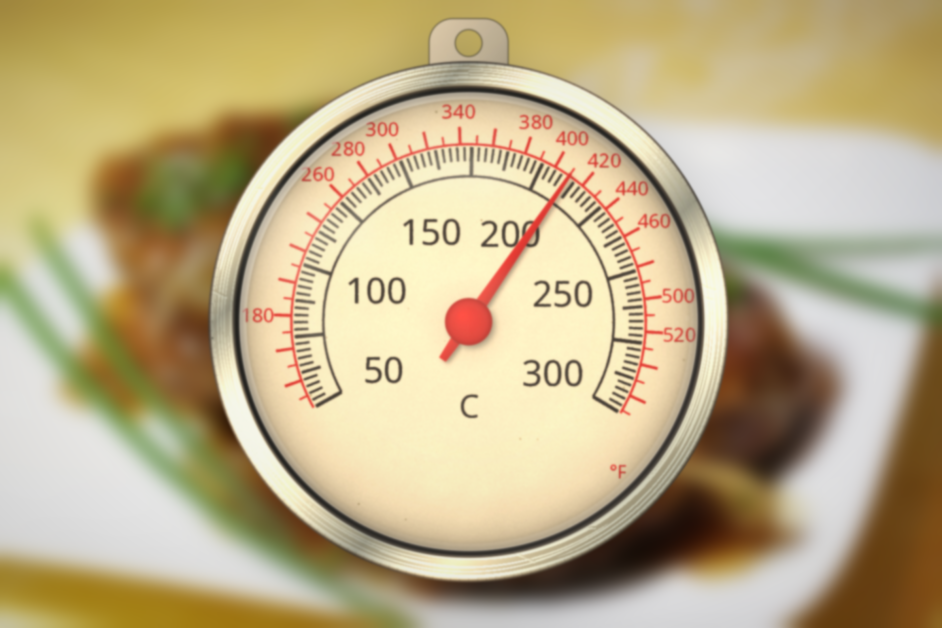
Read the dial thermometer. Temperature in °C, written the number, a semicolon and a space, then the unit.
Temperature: 210; °C
